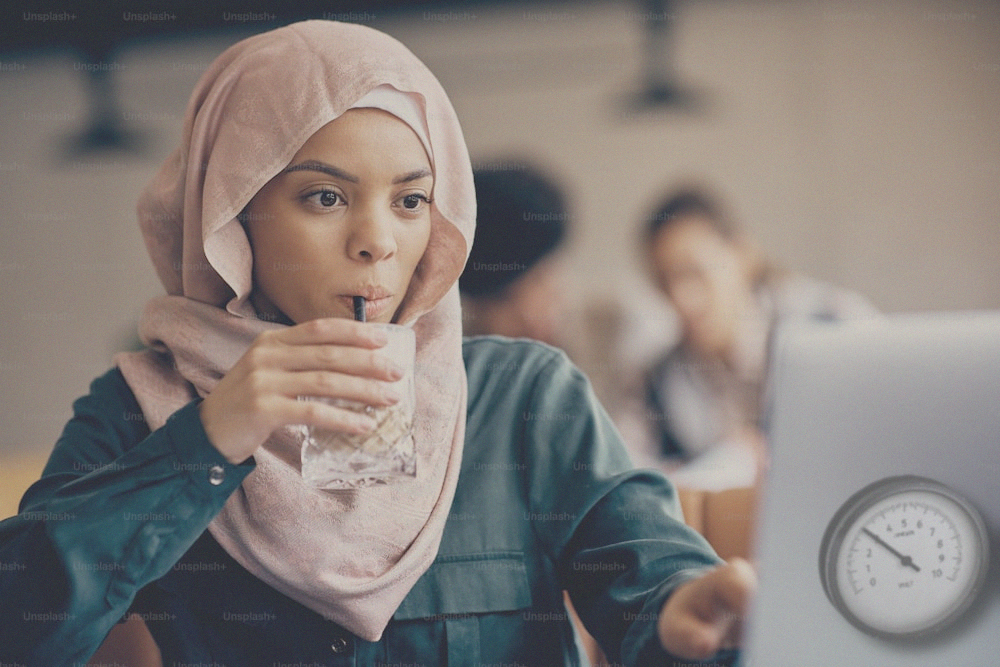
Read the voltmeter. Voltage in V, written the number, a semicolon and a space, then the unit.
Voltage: 3; V
